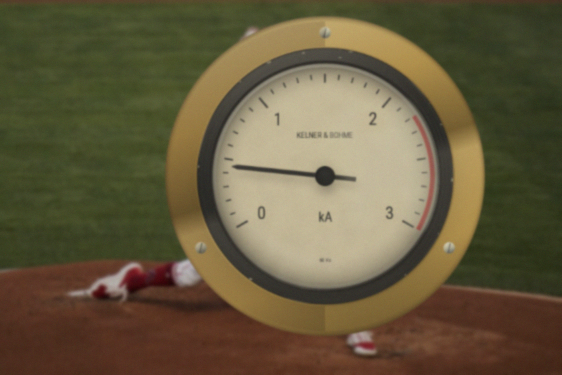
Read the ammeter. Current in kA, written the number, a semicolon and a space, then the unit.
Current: 0.45; kA
